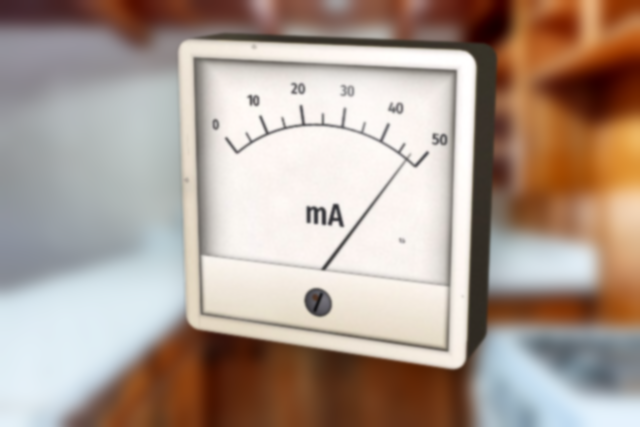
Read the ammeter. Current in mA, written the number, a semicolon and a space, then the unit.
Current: 47.5; mA
